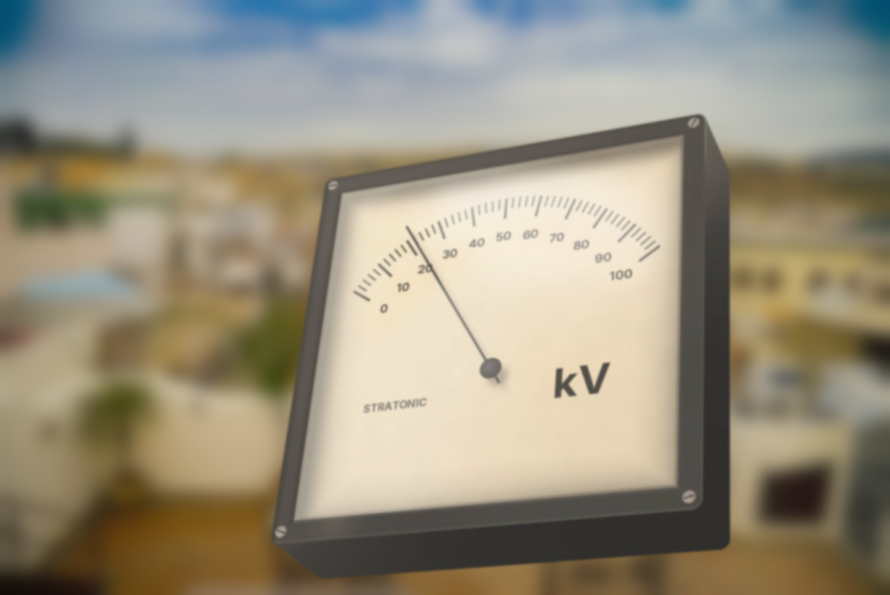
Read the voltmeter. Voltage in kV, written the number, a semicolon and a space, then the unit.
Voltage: 22; kV
